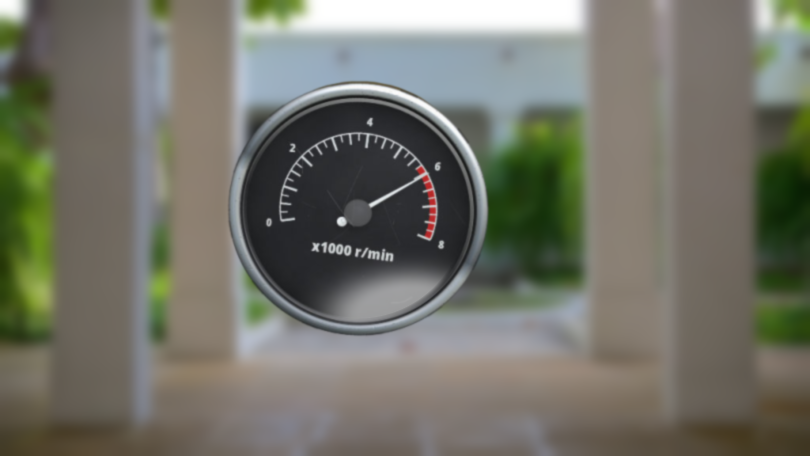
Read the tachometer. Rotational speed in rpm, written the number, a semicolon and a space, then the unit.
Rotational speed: 6000; rpm
